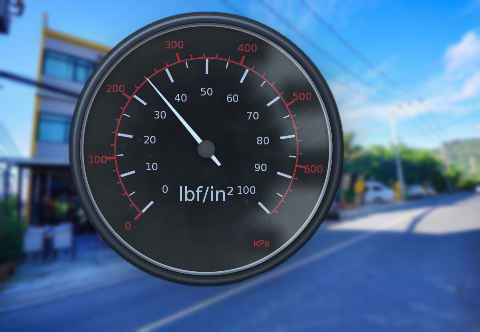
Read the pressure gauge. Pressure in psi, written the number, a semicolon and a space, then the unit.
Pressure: 35; psi
